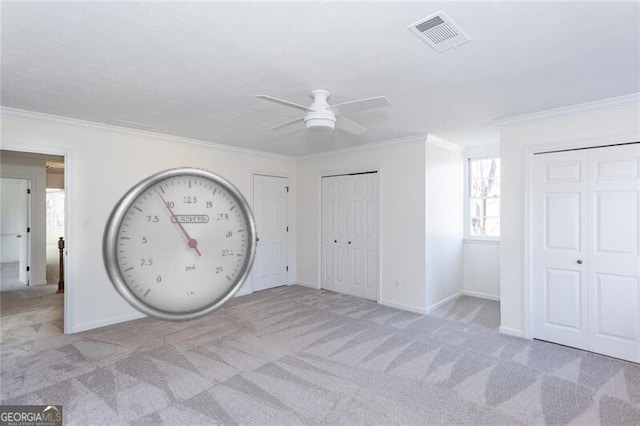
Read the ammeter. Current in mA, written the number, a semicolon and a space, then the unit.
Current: 9.5; mA
